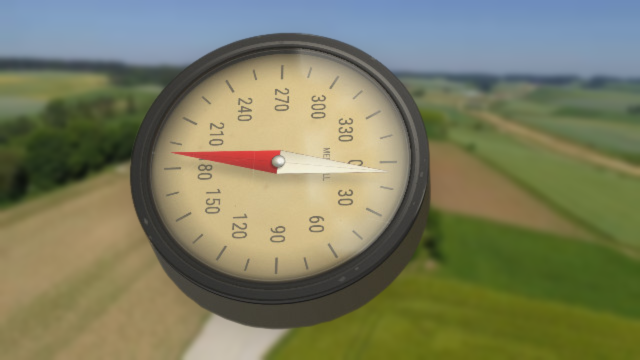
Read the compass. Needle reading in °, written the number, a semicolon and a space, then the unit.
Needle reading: 187.5; °
